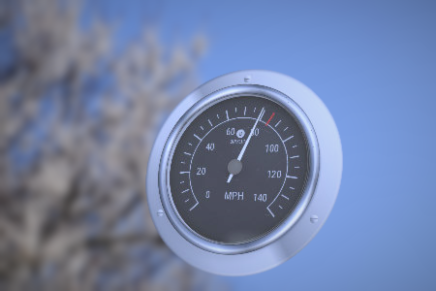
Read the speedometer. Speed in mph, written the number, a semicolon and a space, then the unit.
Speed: 80; mph
